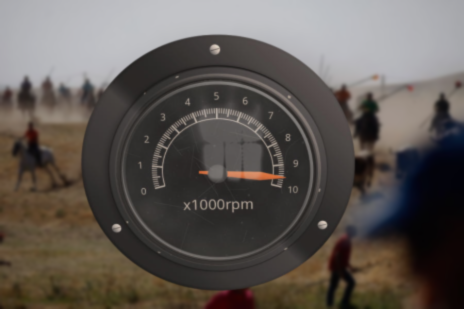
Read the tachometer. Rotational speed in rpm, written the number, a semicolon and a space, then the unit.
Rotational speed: 9500; rpm
